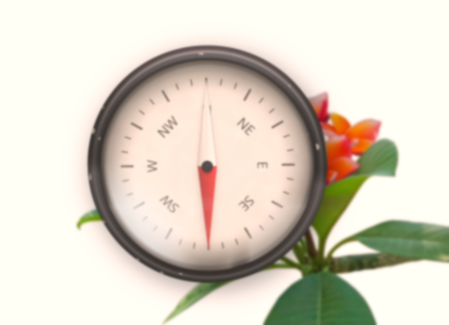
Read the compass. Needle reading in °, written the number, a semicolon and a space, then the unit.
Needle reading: 180; °
